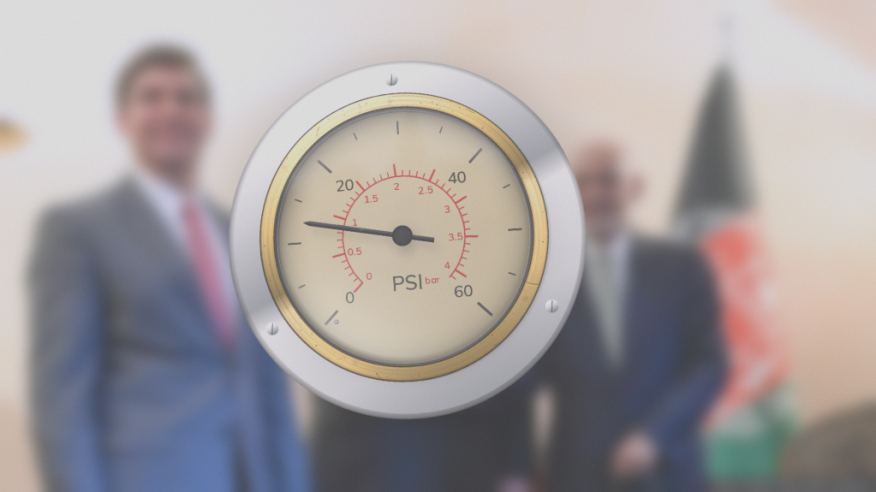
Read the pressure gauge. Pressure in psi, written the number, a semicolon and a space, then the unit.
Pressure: 12.5; psi
